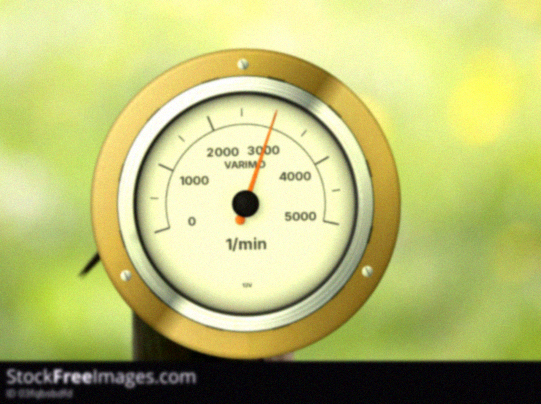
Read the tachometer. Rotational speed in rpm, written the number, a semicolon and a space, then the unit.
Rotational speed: 3000; rpm
